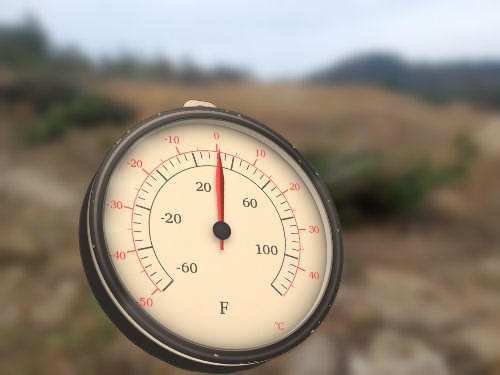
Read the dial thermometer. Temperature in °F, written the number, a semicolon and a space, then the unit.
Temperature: 32; °F
